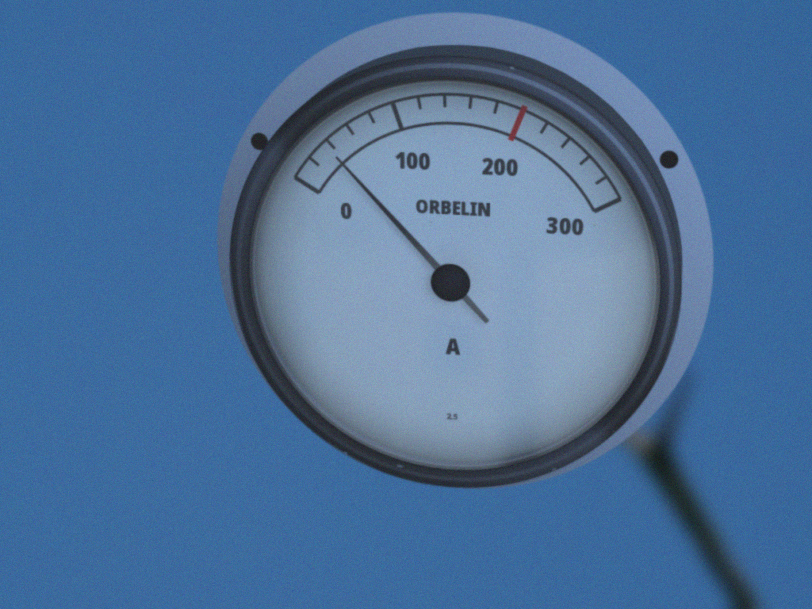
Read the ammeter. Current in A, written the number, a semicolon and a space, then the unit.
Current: 40; A
